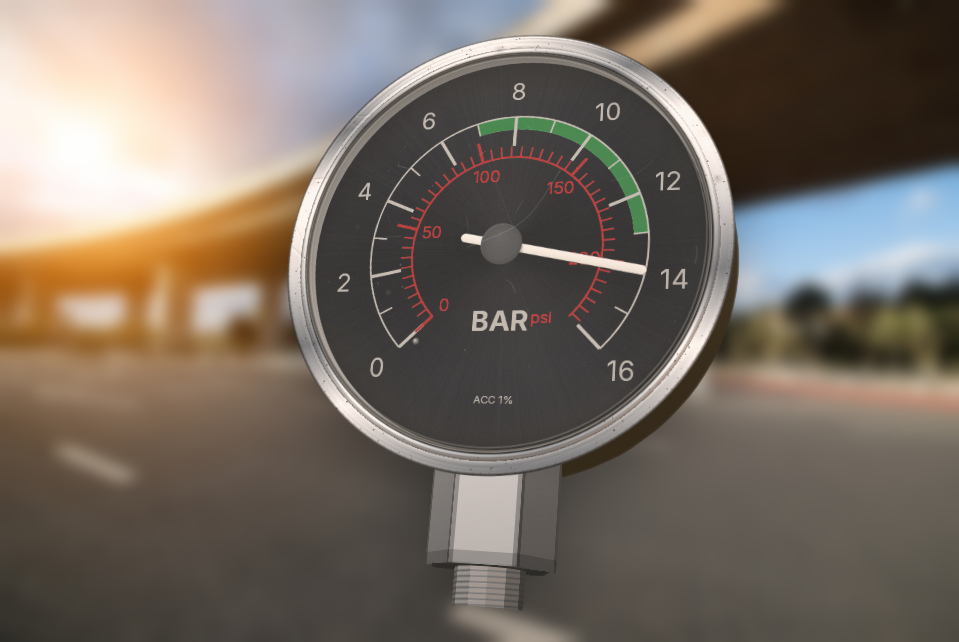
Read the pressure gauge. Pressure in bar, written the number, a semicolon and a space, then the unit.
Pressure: 14; bar
